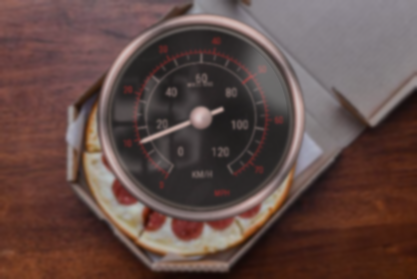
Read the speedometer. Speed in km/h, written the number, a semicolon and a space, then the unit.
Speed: 15; km/h
